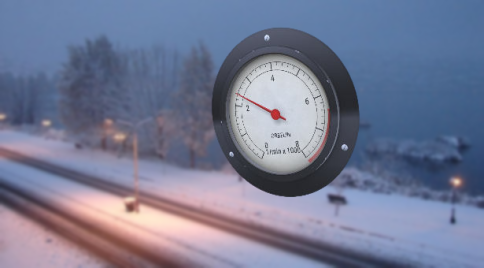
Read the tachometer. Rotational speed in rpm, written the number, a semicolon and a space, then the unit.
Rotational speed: 2400; rpm
